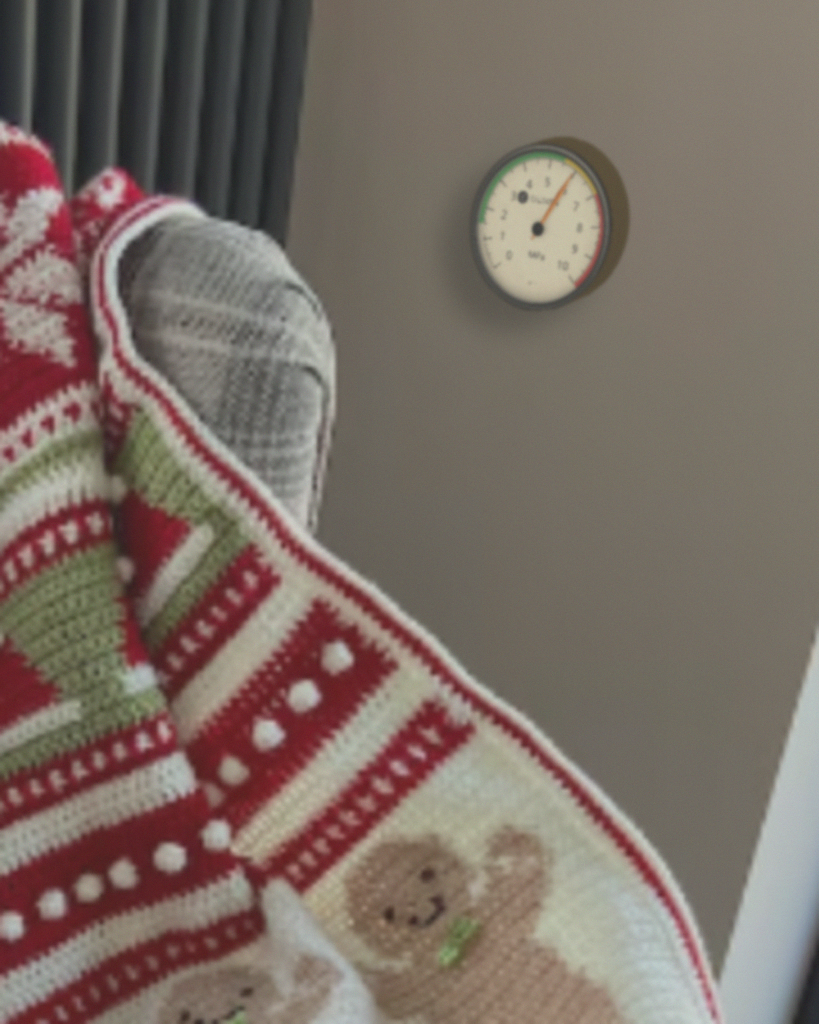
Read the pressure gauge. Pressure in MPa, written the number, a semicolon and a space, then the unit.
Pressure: 6; MPa
